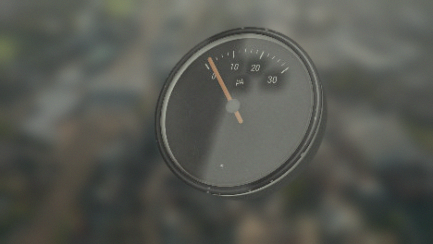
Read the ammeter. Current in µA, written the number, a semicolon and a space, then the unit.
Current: 2; µA
